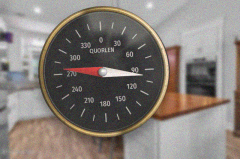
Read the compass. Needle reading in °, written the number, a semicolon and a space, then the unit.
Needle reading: 277.5; °
